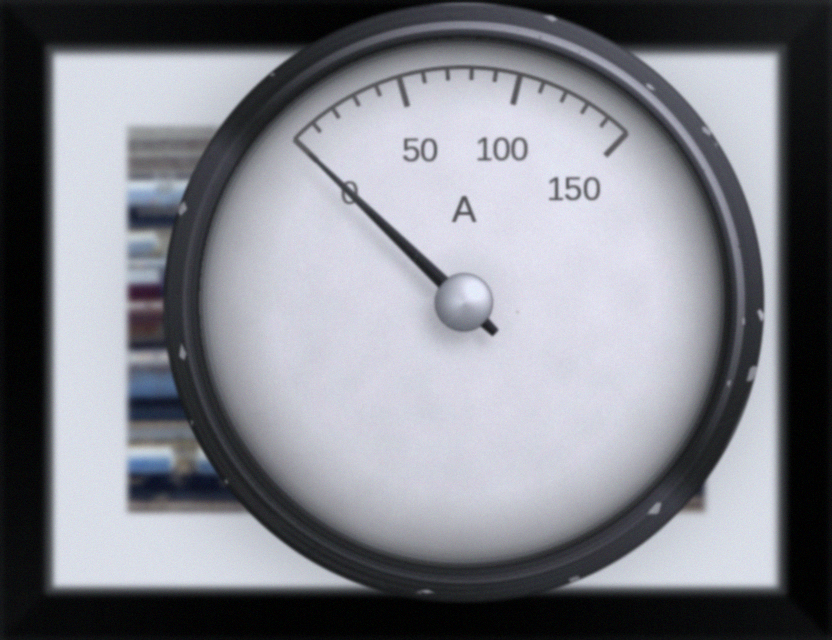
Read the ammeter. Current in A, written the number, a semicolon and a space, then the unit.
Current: 0; A
